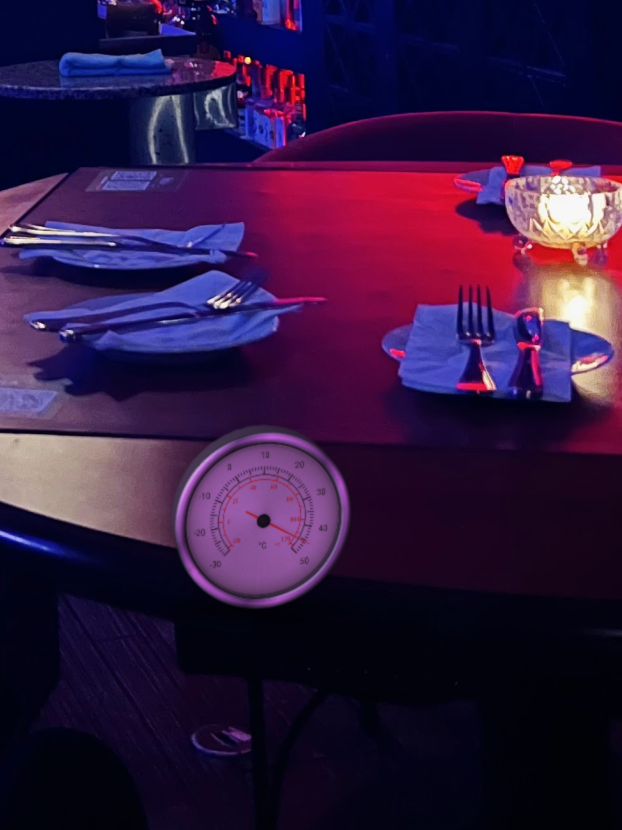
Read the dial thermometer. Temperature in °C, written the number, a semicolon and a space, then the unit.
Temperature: 45; °C
